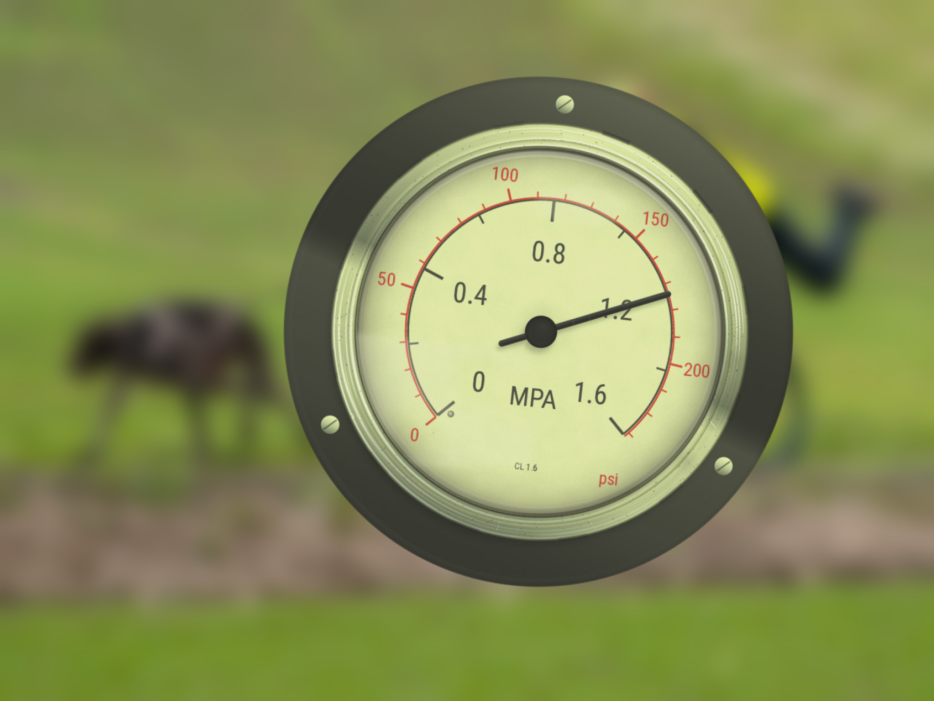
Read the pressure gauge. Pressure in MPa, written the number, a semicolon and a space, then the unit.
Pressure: 1.2; MPa
